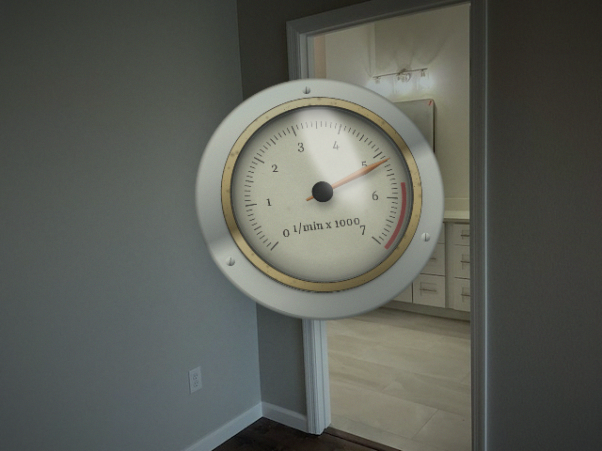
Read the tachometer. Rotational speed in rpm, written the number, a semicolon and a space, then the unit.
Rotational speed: 5200; rpm
